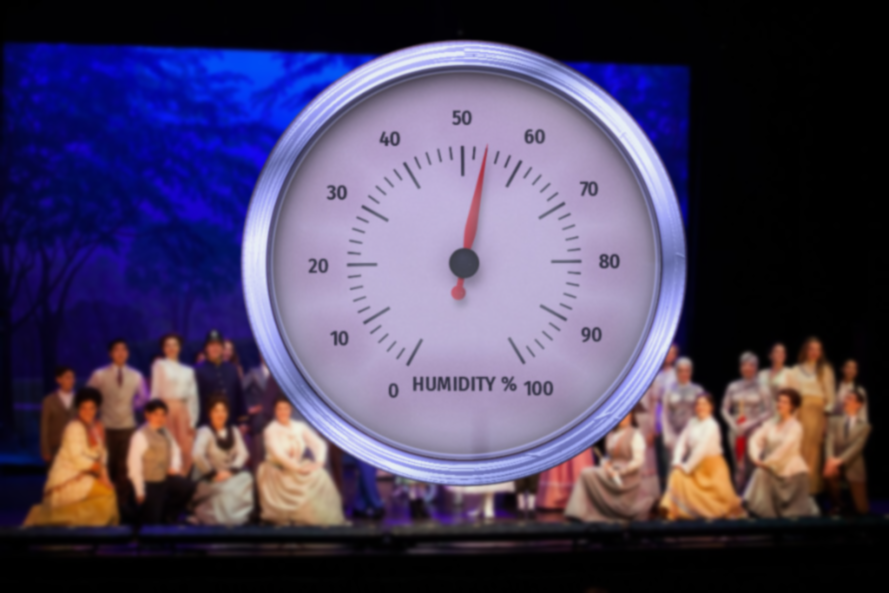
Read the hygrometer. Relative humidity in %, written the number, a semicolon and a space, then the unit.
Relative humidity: 54; %
